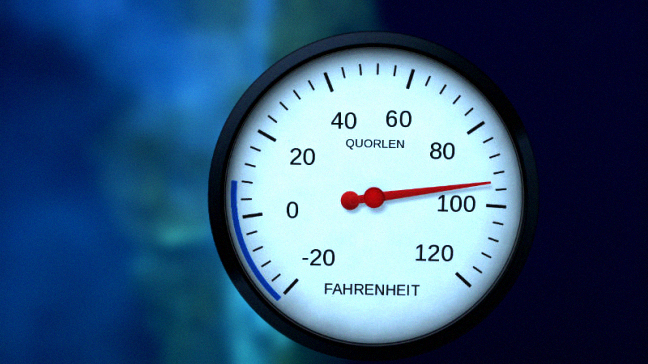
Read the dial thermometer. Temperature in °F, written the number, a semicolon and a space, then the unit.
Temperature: 94; °F
